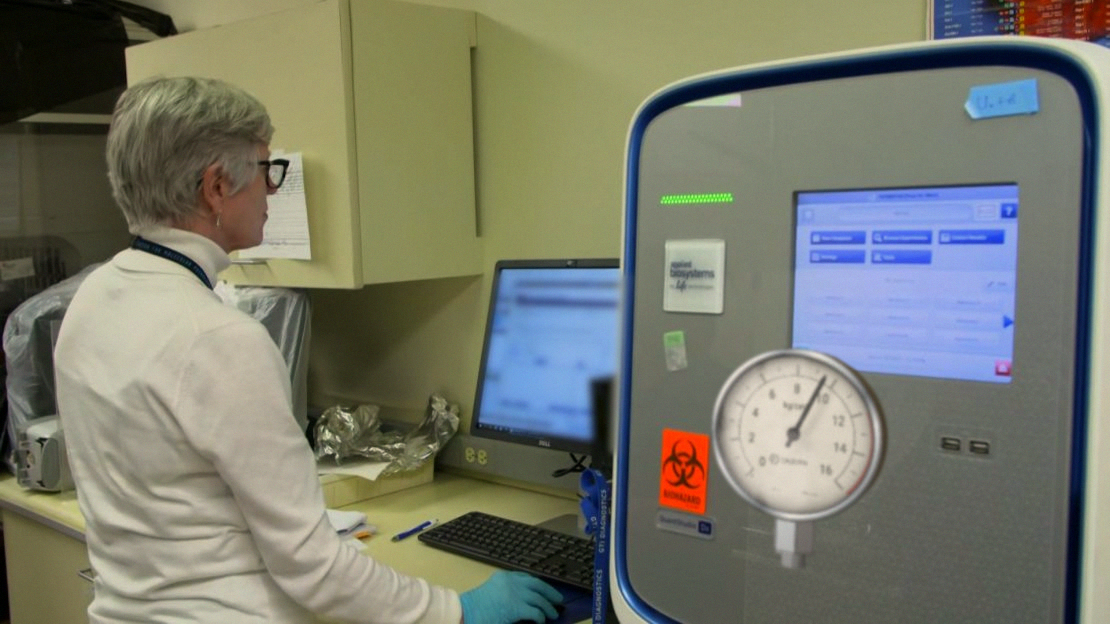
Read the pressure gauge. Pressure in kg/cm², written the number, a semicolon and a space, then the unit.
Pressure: 9.5; kg/cm²
